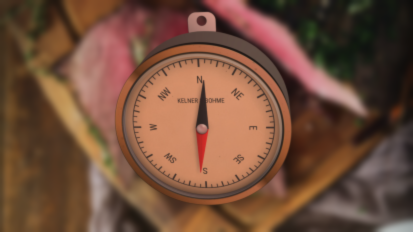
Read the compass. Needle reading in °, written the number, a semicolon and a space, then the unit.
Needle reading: 185; °
